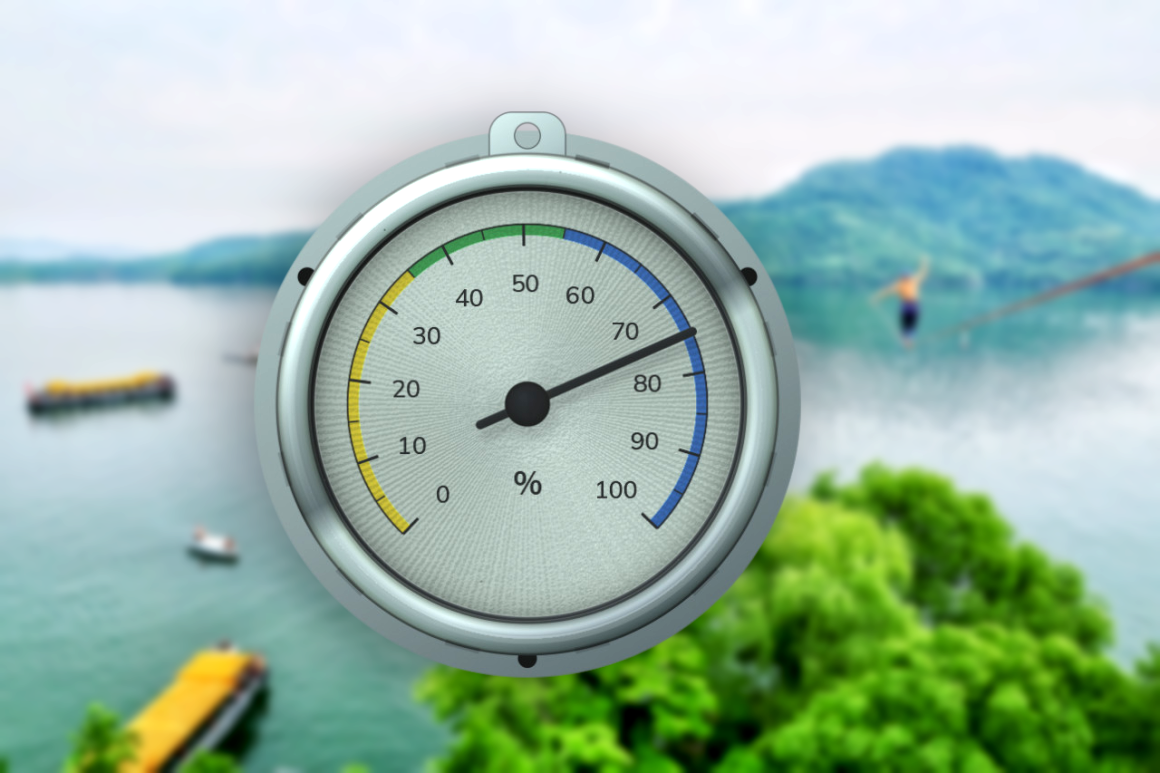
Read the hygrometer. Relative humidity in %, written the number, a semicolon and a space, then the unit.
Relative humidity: 75; %
